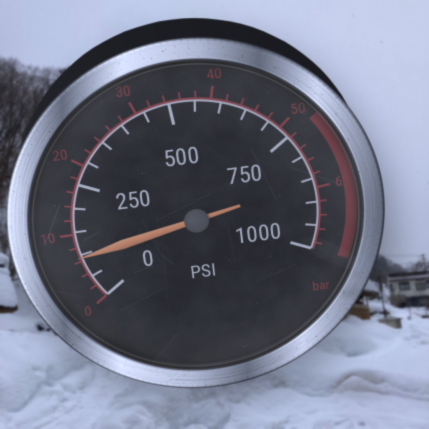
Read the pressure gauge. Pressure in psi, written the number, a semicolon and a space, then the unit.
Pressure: 100; psi
